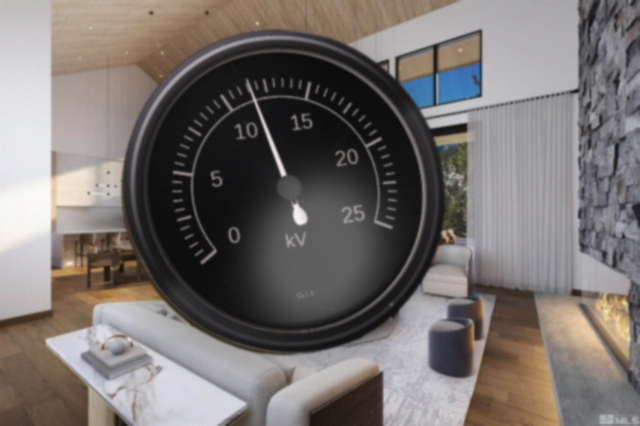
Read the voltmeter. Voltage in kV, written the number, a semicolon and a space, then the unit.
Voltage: 11.5; kV
